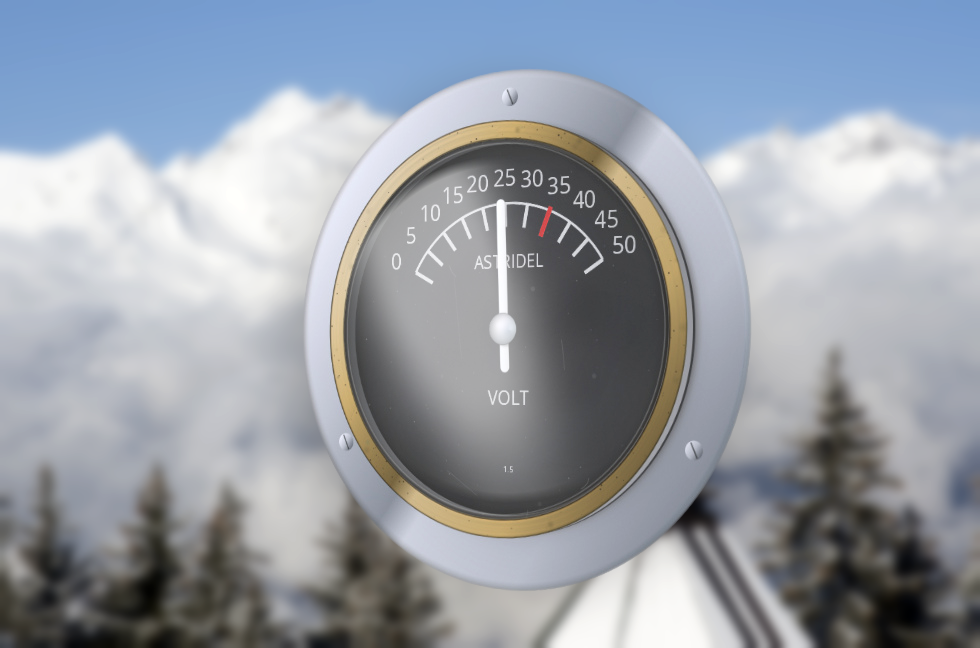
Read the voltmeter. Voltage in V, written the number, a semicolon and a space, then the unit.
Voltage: 25; V
